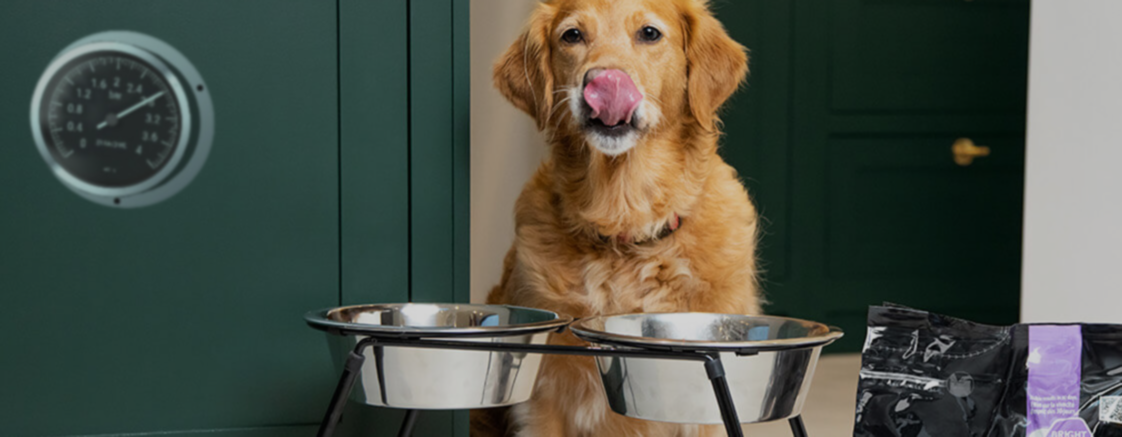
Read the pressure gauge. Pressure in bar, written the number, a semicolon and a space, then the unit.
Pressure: 2.8; bar
